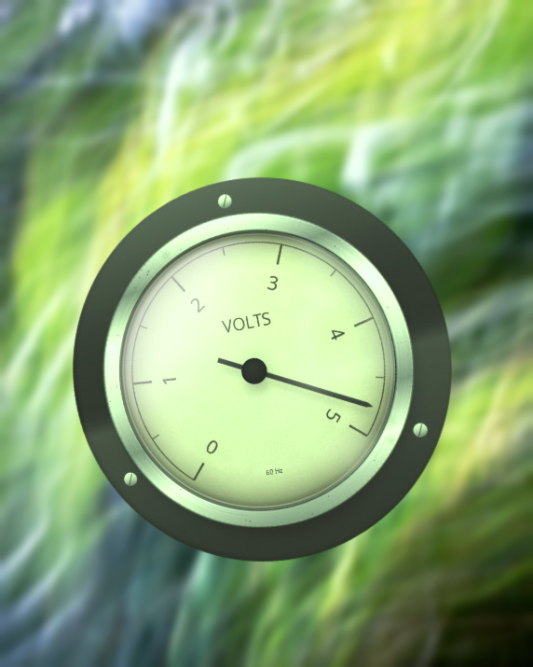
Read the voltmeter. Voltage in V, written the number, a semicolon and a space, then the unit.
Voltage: 4.75; V
